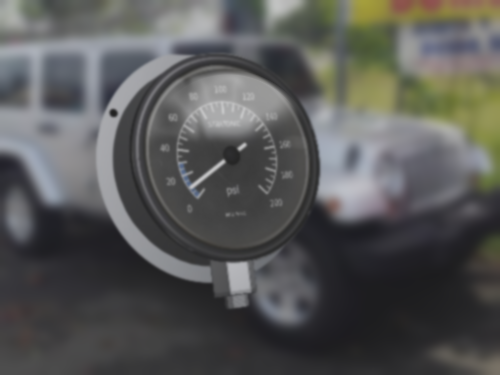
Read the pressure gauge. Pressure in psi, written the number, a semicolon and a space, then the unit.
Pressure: 10; psi
